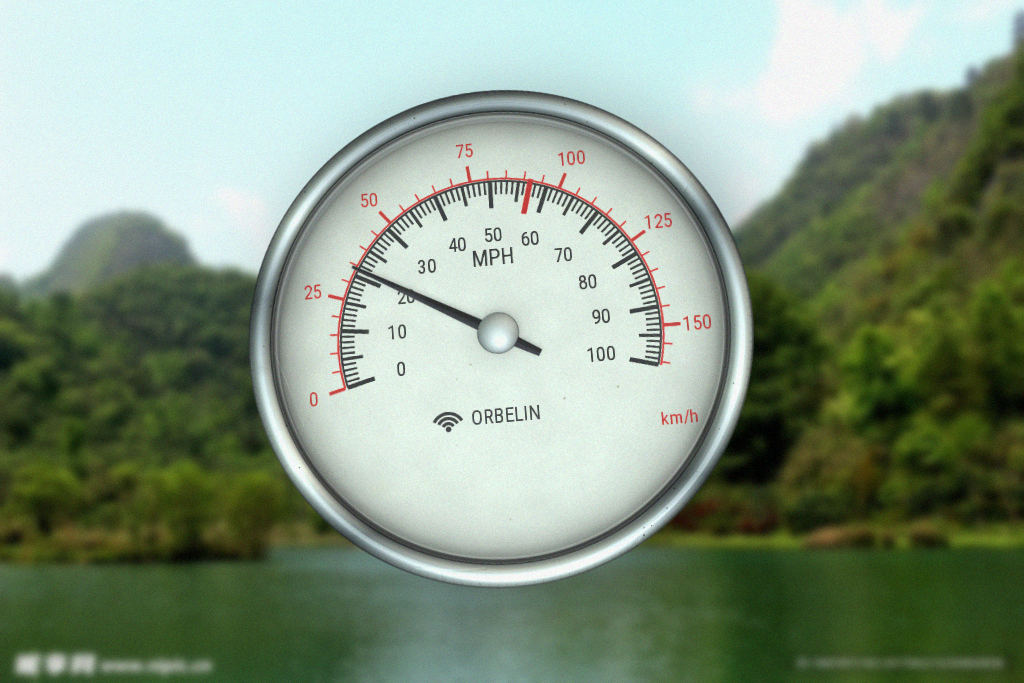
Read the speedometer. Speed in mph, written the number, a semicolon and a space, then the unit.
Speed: 21; mph
